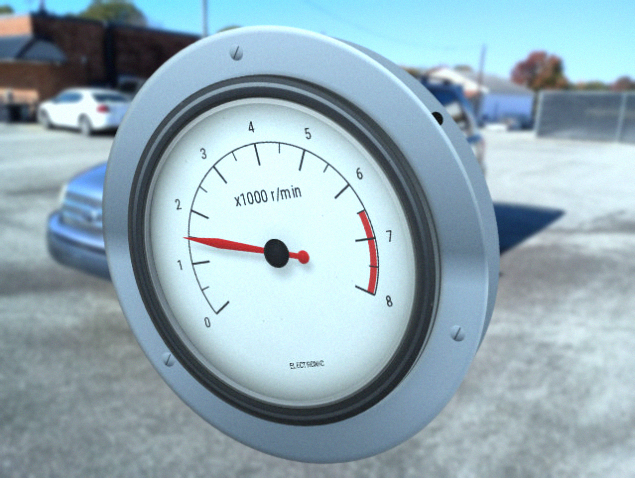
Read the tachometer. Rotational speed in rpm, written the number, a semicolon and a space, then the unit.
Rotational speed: 1500; rpm
